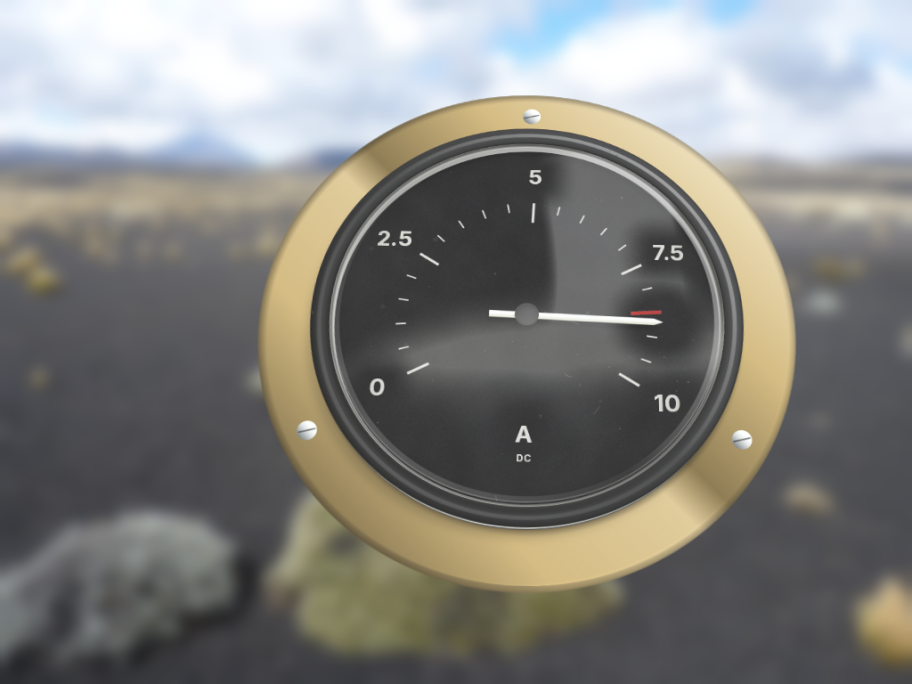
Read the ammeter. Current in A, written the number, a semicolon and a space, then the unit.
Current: 8.75; A
